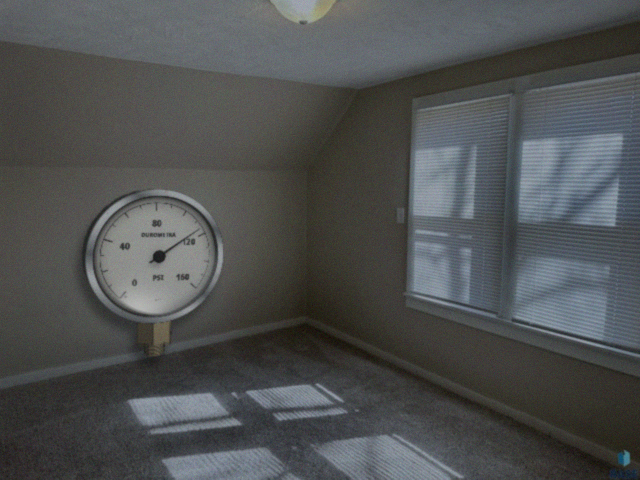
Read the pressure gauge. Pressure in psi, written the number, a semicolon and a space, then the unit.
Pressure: 115; psi
